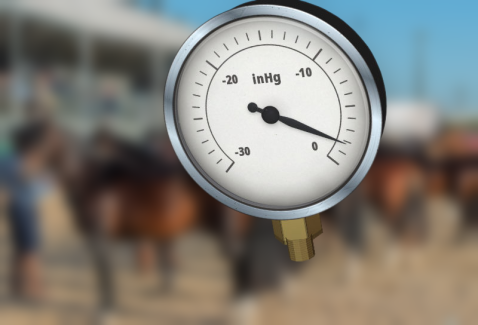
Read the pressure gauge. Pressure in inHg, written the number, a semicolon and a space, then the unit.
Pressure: -2; inHg
